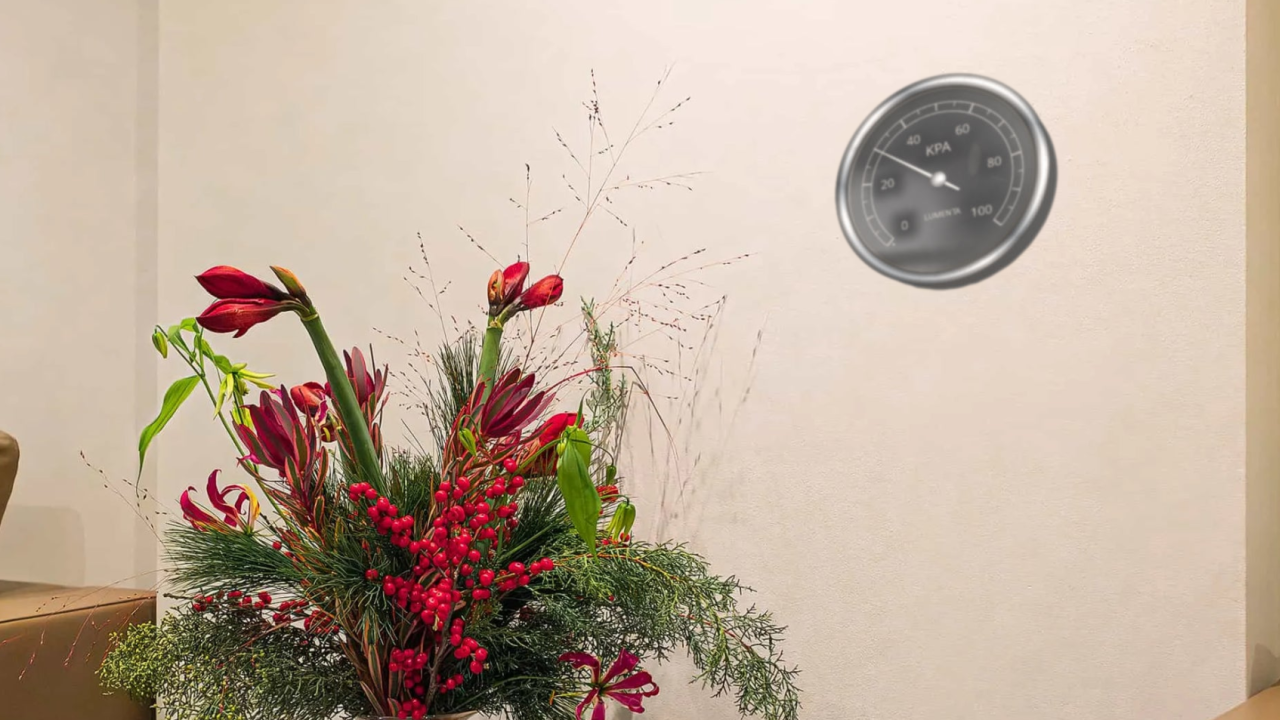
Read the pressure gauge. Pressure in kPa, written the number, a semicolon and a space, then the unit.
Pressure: 30; kPa
